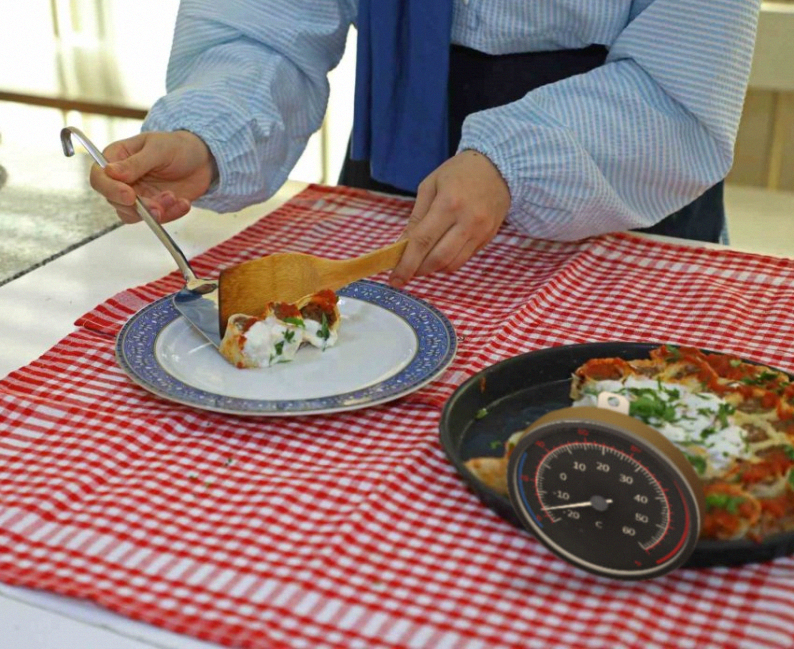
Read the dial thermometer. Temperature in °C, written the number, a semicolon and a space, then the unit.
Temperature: -15; °C
